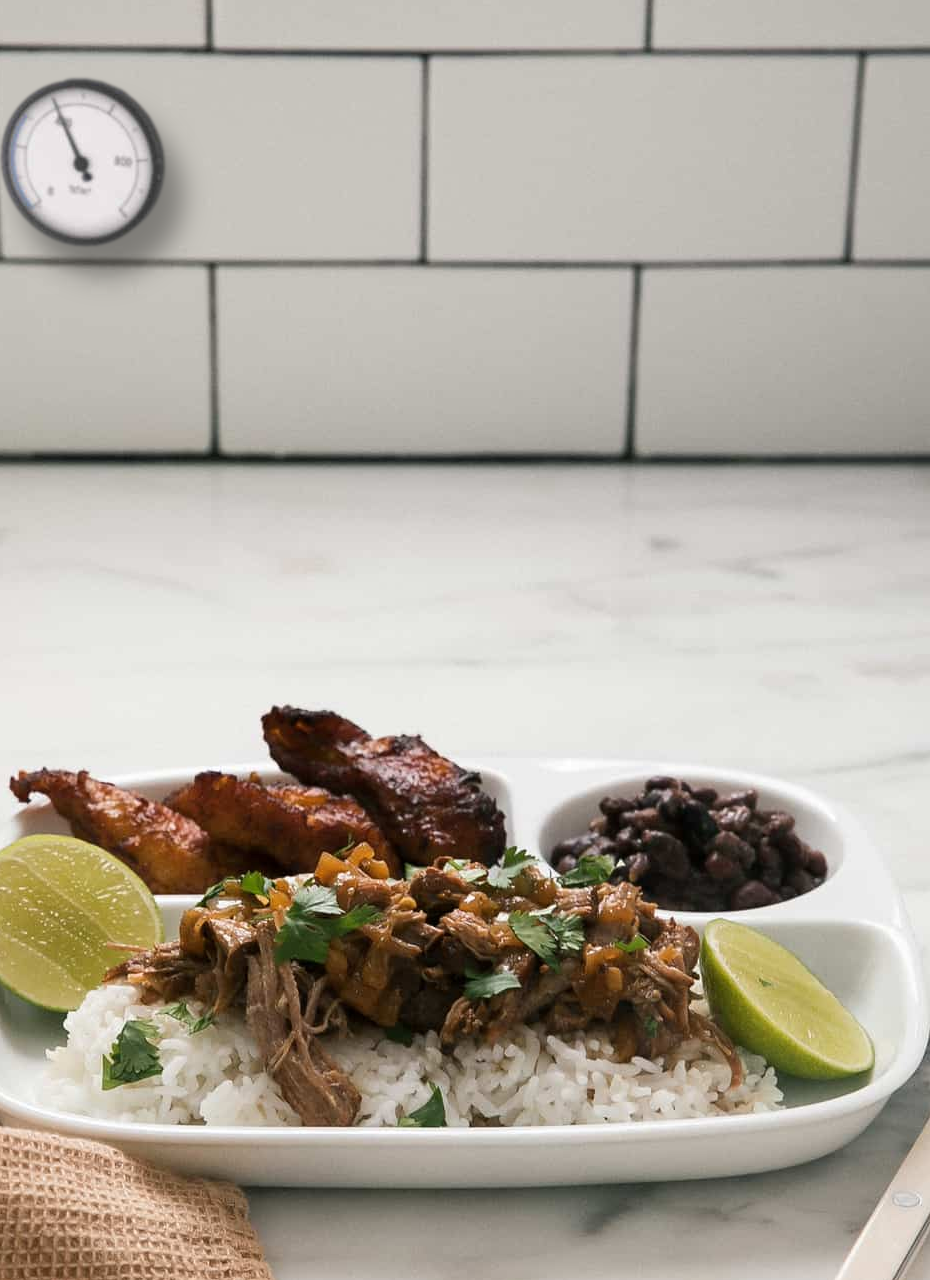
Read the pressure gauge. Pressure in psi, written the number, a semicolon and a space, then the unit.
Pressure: 400; psi
